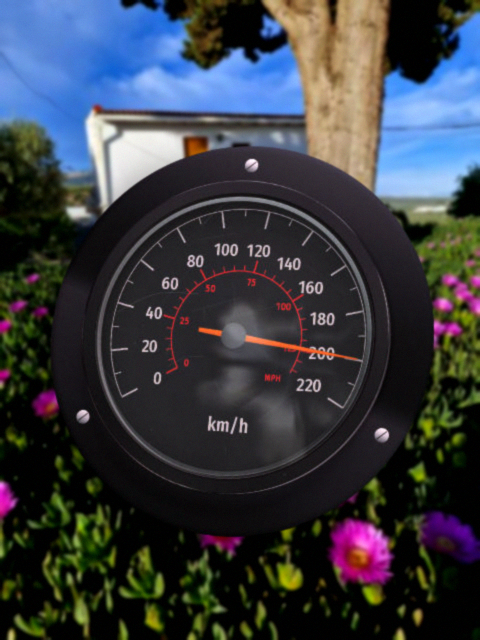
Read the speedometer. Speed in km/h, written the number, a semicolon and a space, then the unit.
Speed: 200; km/h
